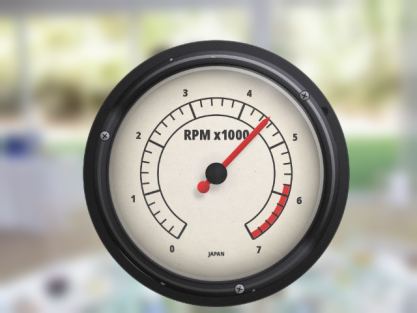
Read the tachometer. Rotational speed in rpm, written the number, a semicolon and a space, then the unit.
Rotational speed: 4500; rpm
